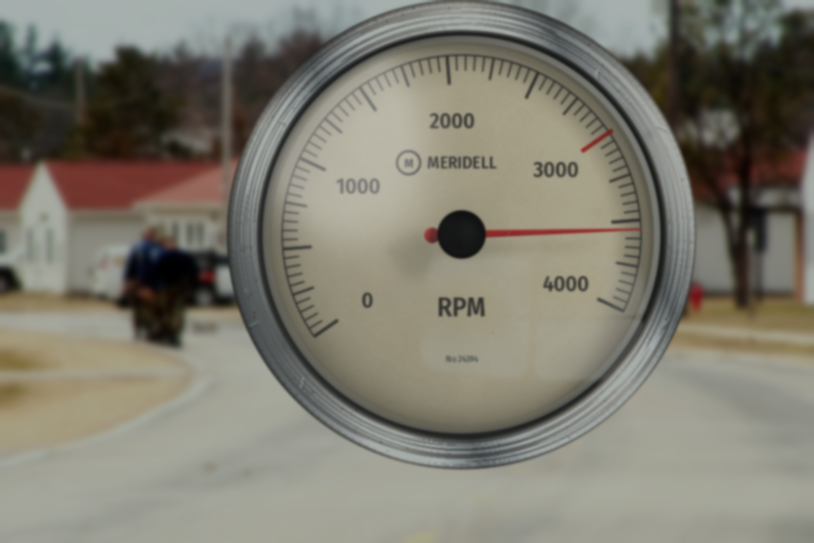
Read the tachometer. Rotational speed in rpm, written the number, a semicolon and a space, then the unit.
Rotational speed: 3550; rpm
